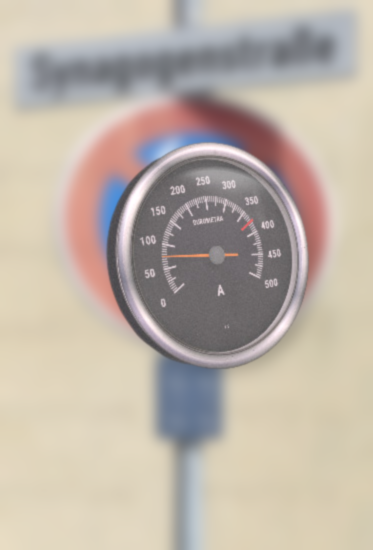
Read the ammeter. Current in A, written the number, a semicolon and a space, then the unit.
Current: 75; A
